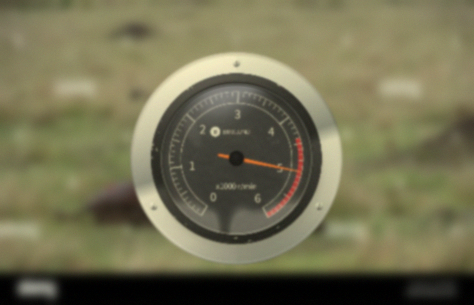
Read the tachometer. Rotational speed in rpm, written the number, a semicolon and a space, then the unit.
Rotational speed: 5000; rpm
